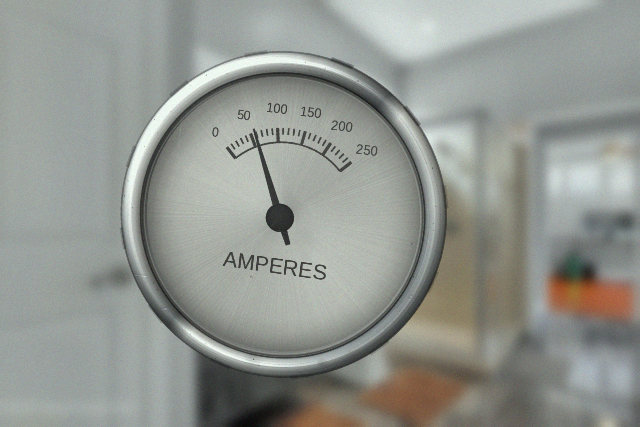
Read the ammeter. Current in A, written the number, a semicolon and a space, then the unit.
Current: 60; A
